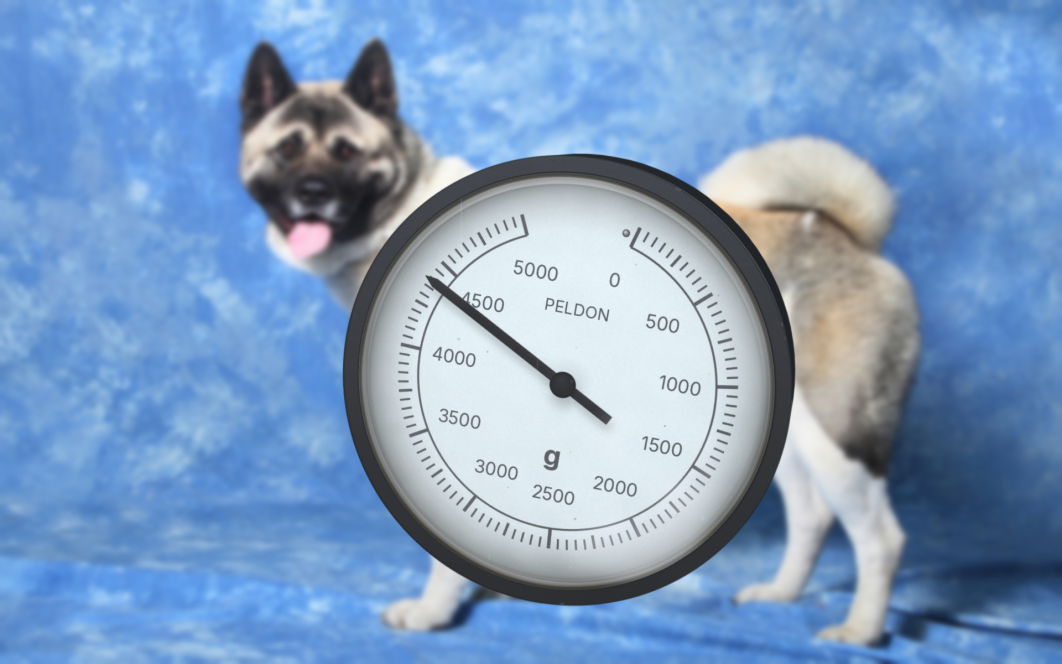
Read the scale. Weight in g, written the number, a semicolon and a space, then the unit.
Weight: 4400; g
